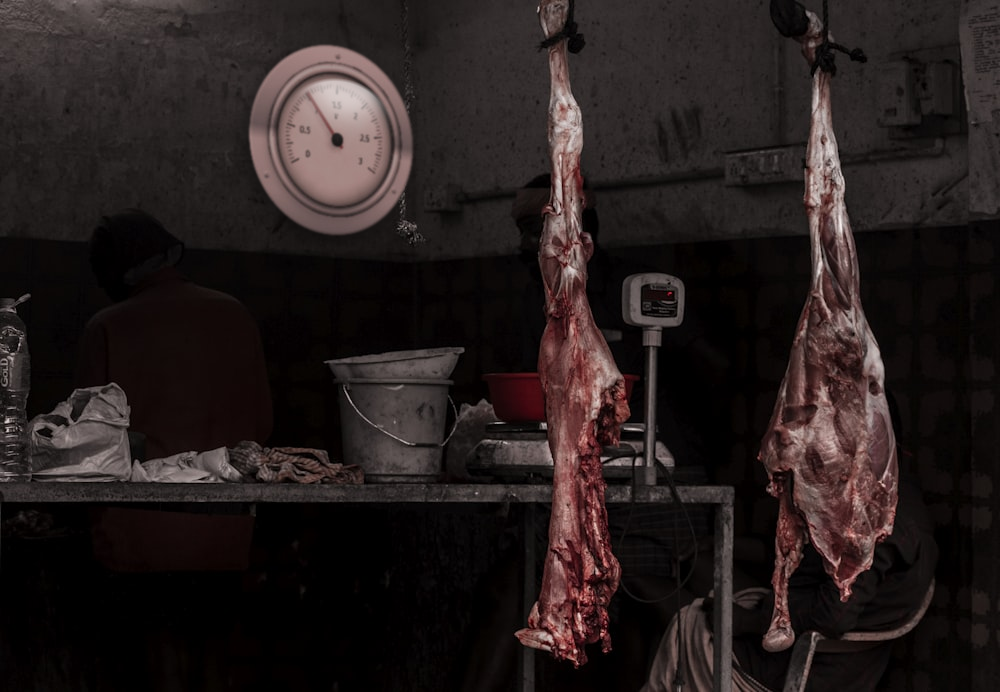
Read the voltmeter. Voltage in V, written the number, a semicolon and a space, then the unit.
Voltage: 1; V
